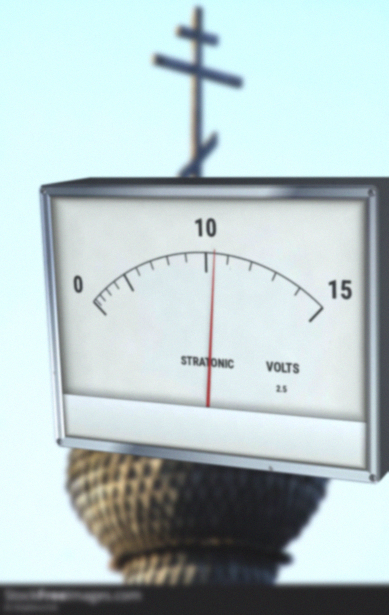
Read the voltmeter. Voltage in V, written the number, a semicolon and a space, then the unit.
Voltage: 10.5; V
